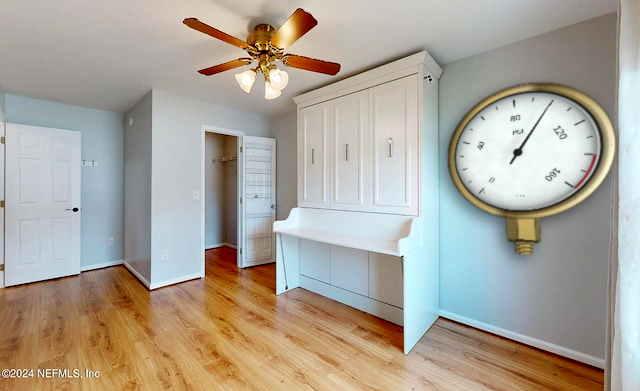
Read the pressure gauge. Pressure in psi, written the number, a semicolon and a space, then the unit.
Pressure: 100; psi
